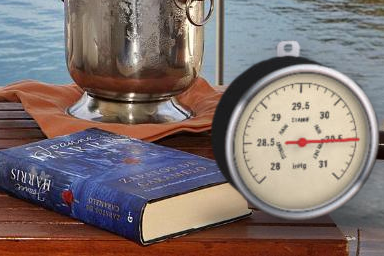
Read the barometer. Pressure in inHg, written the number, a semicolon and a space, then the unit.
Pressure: 30.5; inHg
